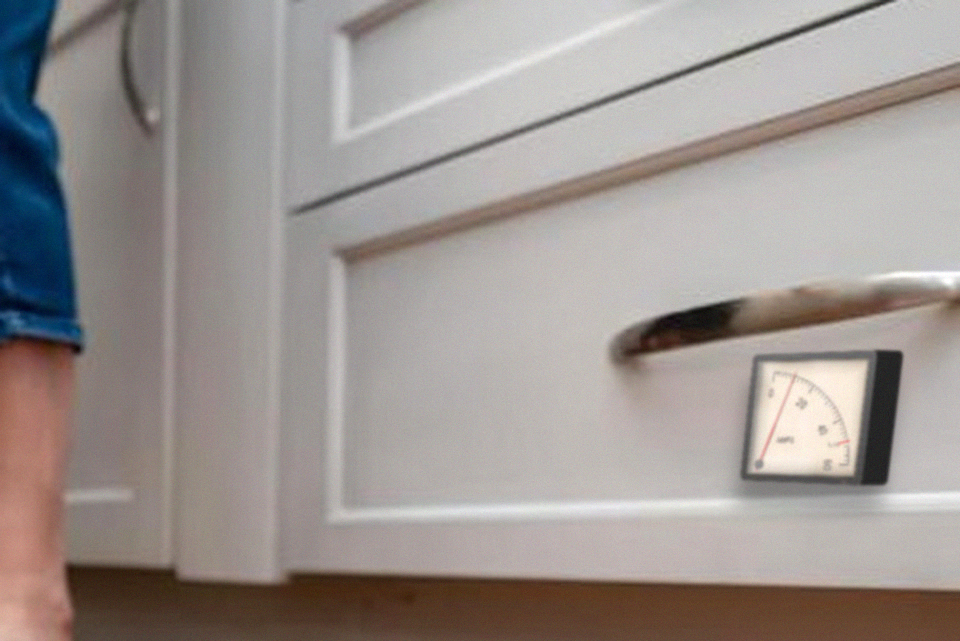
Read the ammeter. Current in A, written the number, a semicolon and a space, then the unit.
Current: 10; A
